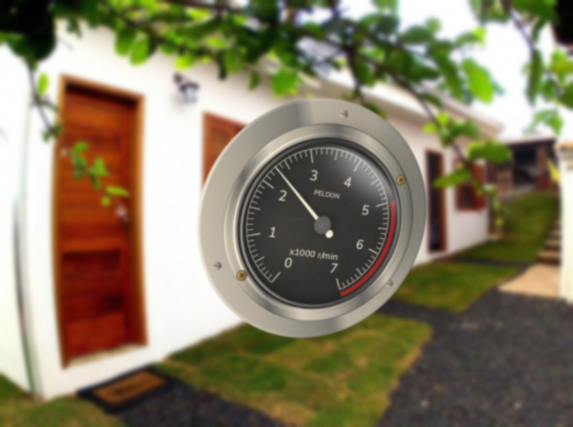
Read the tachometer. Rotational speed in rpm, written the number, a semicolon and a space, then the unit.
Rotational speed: 2300; rpm
